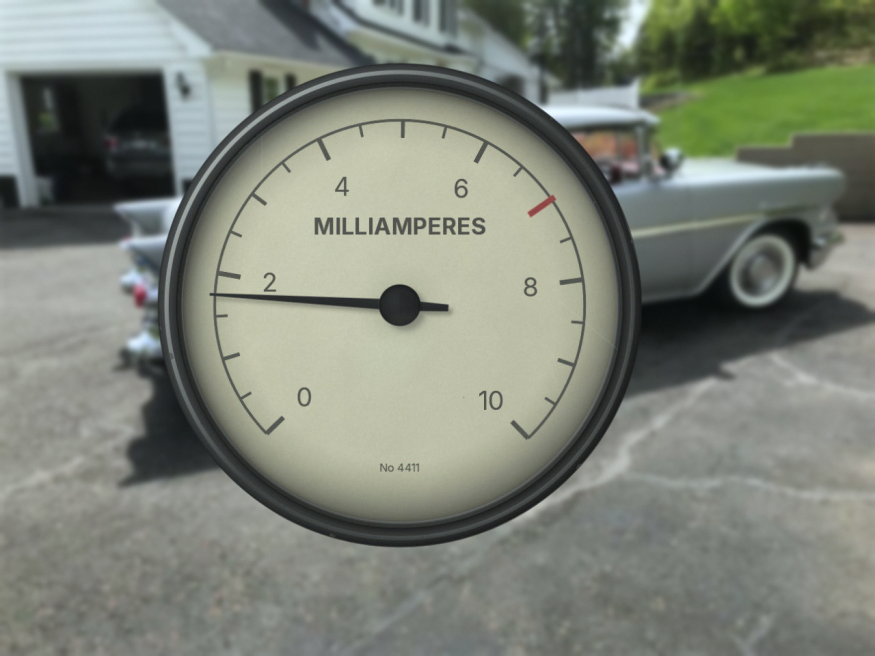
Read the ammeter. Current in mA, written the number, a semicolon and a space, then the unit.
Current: 1.75; mA
